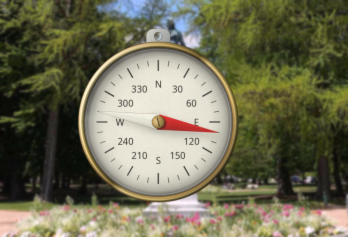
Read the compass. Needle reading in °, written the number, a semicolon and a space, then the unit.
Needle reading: 100; °
